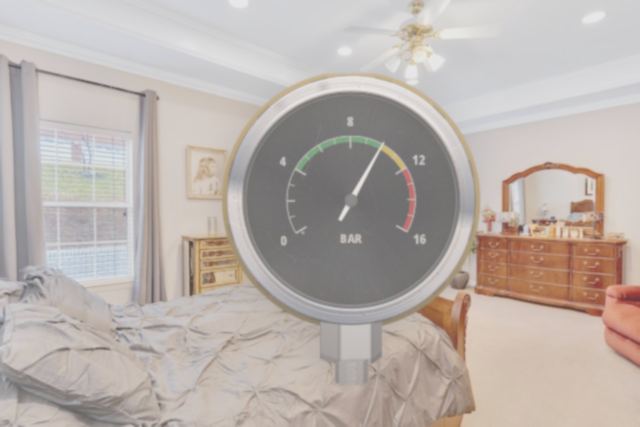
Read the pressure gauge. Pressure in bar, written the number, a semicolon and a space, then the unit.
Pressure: 10; bar
